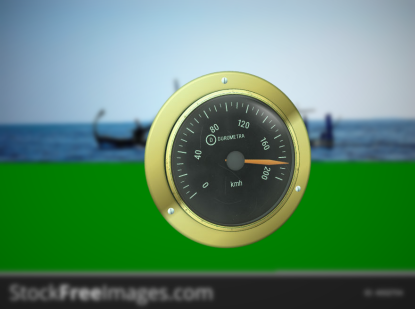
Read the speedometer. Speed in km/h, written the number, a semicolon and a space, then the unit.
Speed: 185; km/h
